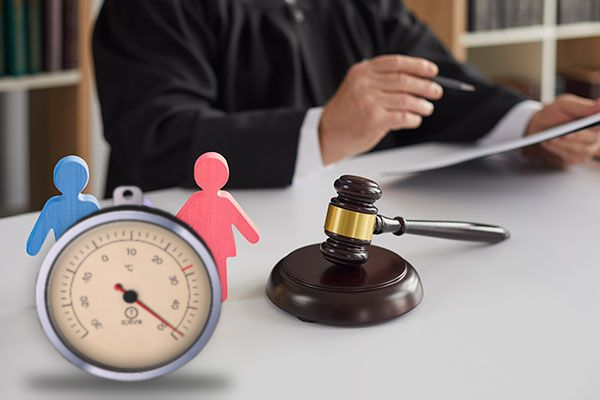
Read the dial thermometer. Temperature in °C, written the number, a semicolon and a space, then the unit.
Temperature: 48; °C
